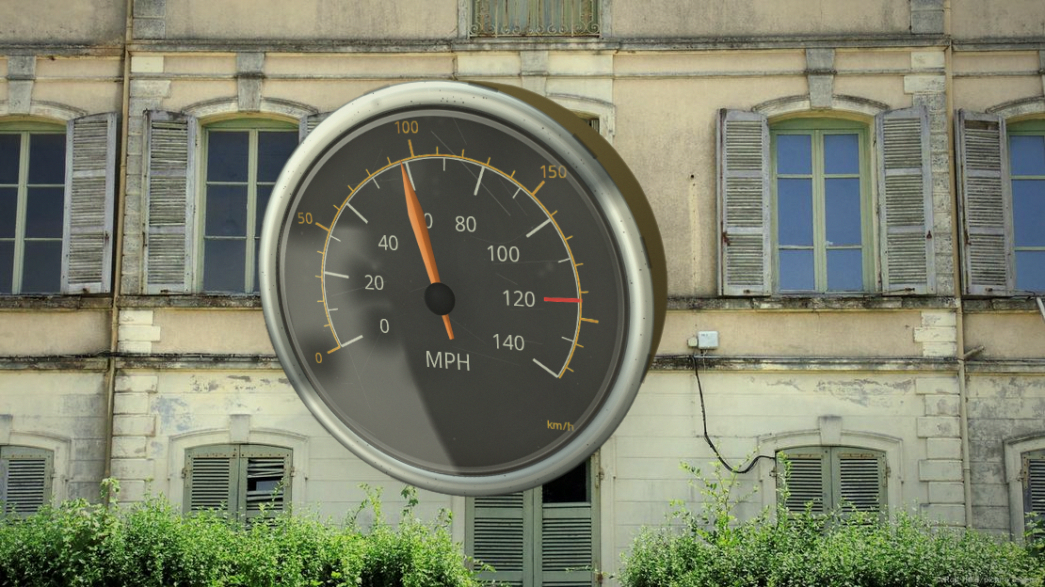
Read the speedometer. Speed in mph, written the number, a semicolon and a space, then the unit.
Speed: 60; mph
